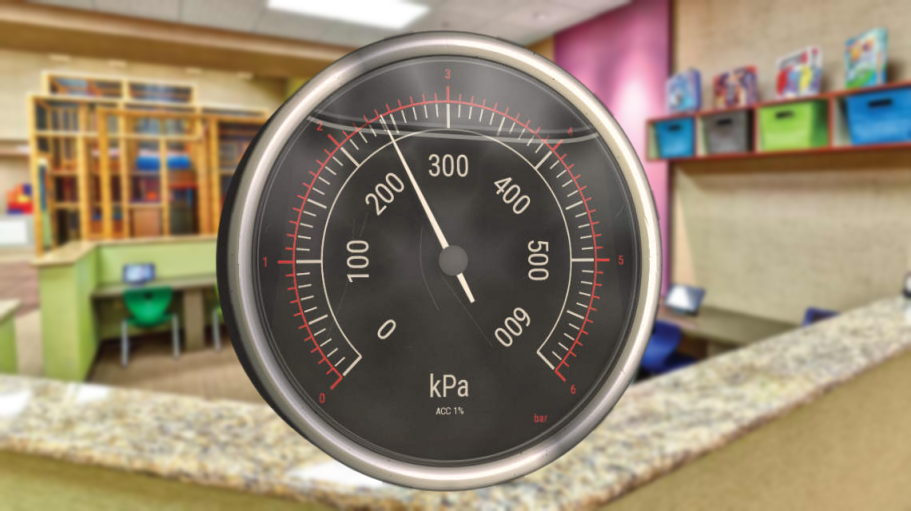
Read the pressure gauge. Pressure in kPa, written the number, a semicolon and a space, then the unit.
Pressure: 240; kPa
